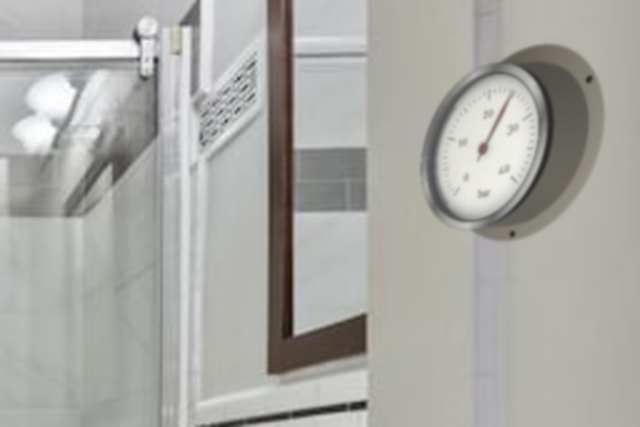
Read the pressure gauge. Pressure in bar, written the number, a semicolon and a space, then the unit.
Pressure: 25; bar
